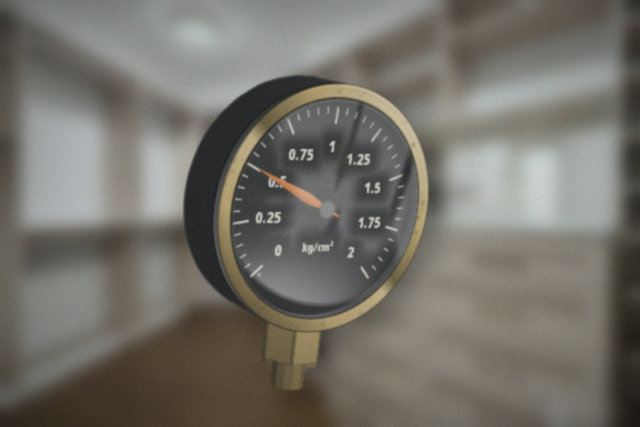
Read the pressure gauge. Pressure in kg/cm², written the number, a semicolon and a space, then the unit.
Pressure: 0.5; kg/cm²
